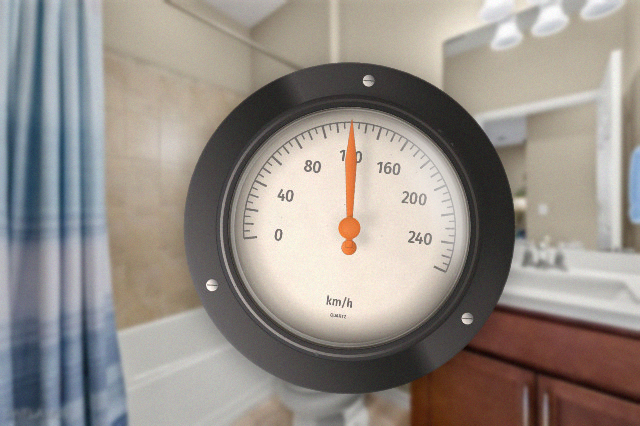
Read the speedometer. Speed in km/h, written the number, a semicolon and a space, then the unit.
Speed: 120; km/h
